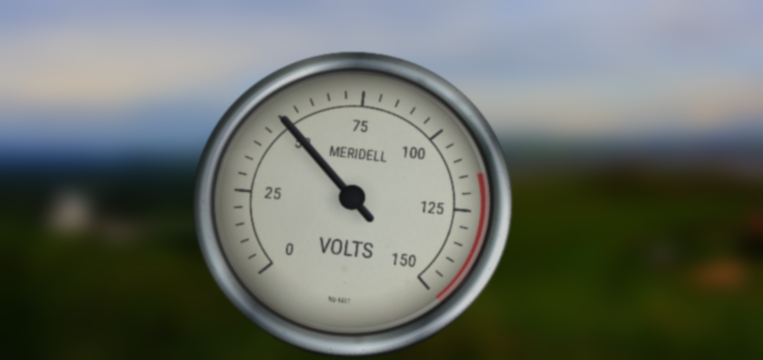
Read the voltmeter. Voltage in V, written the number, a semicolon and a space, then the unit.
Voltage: 50; V
